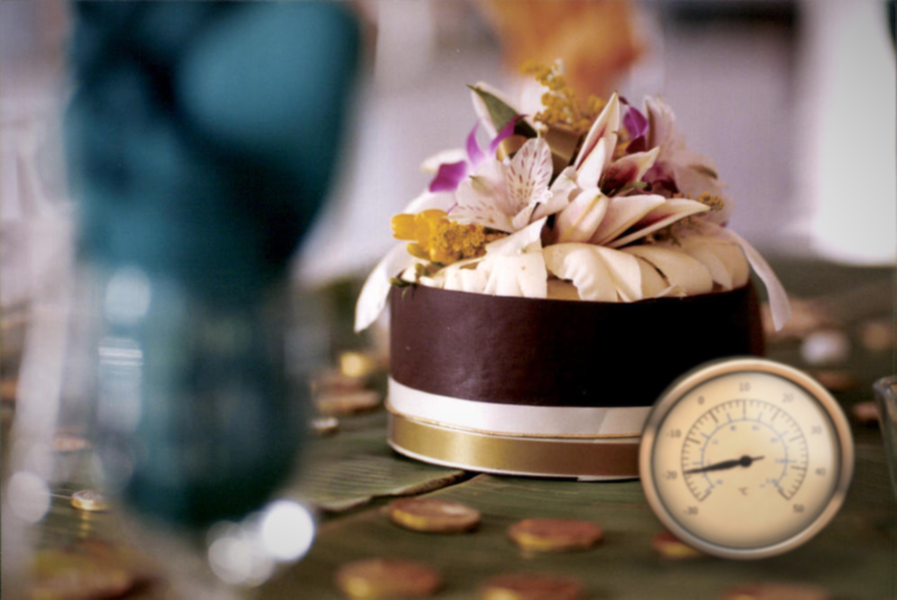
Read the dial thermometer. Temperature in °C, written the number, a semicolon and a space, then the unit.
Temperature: -20; °C
